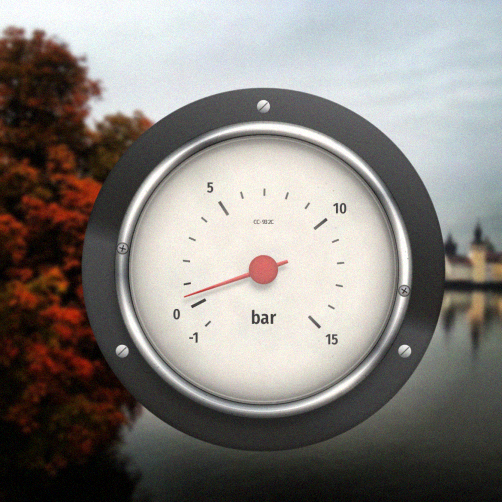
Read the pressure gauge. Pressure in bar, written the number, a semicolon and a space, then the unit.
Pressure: 0.5; bar
